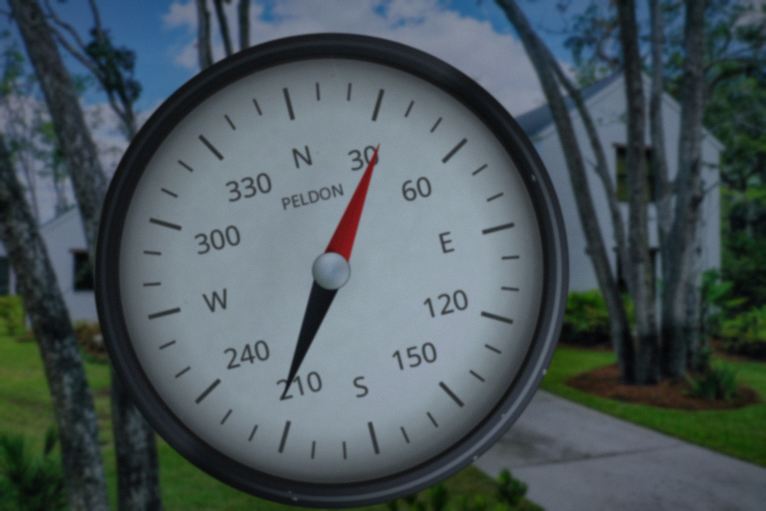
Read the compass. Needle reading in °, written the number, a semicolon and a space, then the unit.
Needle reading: 35; °
